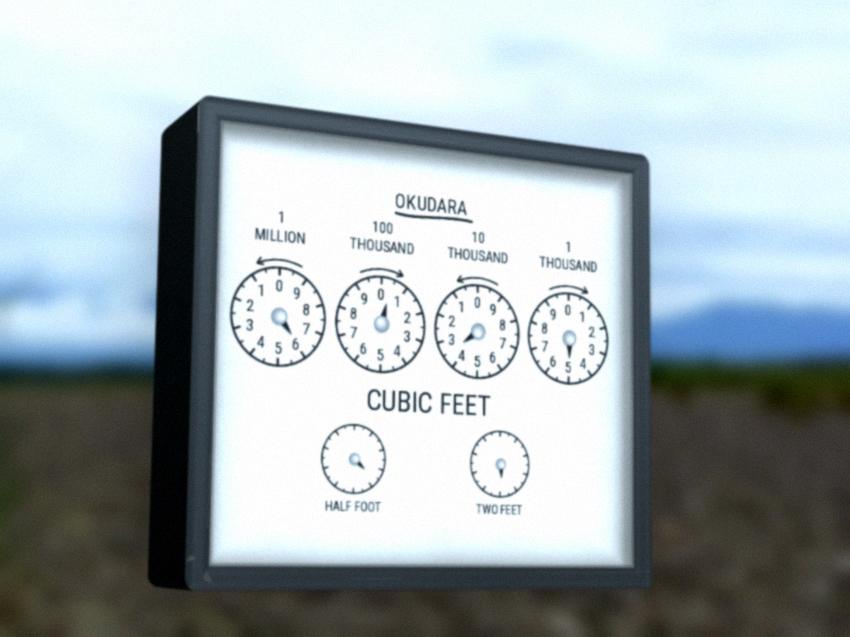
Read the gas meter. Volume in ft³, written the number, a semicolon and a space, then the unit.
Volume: 603500; ft³
